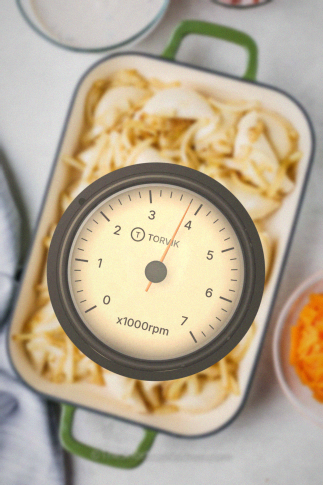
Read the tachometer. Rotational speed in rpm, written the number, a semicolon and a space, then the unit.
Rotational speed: 3800; rpm
